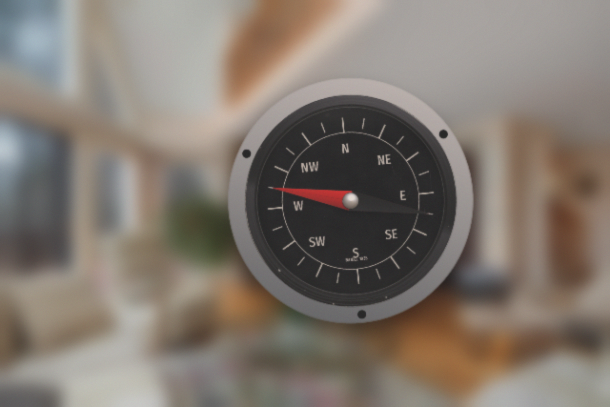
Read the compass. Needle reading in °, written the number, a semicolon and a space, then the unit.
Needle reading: 285; °
